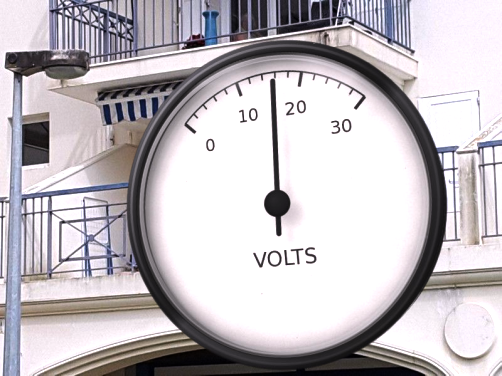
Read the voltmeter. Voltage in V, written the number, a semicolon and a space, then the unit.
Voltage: 16; V
